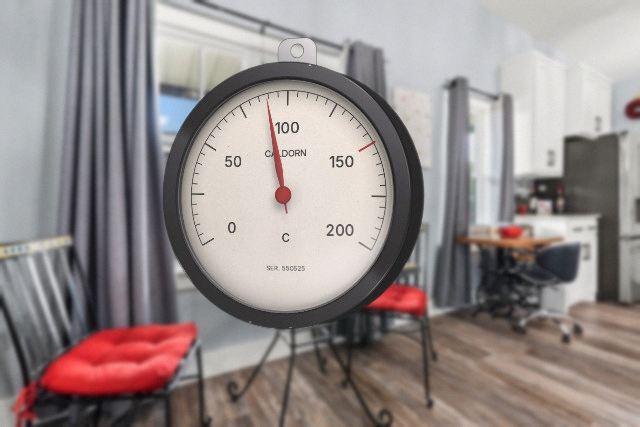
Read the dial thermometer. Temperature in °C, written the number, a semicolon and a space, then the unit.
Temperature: 90; °C
